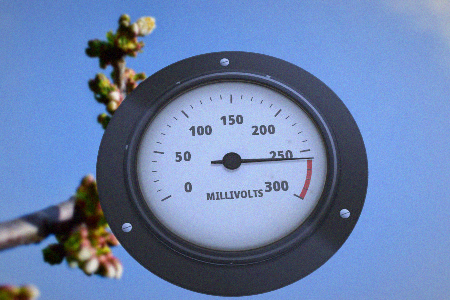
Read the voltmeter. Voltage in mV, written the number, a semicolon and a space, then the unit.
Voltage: 260; mV
